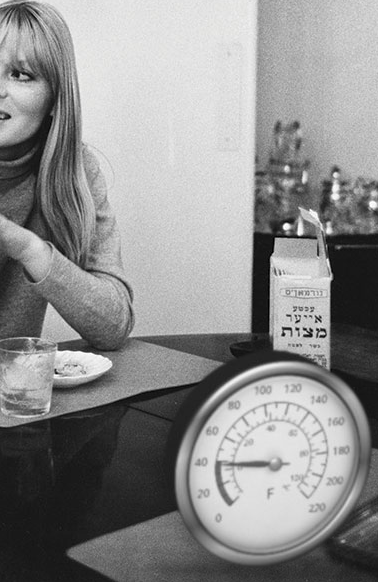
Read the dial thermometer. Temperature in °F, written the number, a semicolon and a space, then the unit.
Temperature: 40; °F
